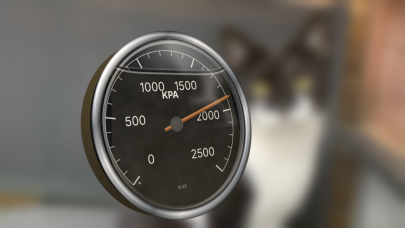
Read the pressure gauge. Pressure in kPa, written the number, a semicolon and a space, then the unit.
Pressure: 1900; kPa
